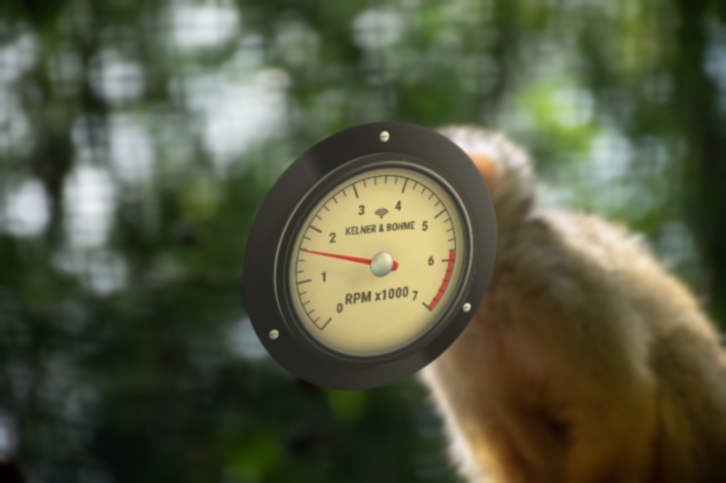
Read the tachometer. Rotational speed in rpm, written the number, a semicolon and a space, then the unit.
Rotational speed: 1600; rpm
